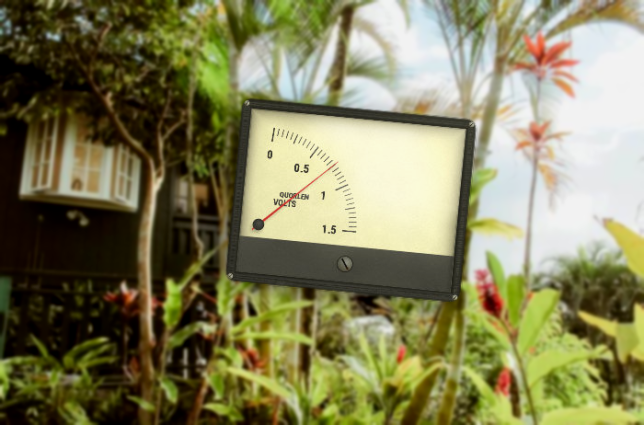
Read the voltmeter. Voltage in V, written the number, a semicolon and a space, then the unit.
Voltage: 0.75; V
